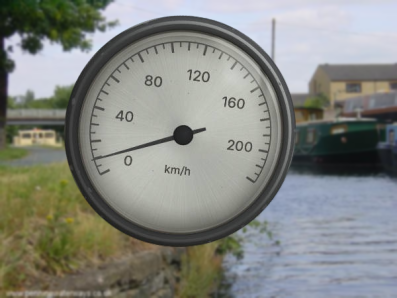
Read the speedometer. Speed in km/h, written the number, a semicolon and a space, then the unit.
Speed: 10; km/h
